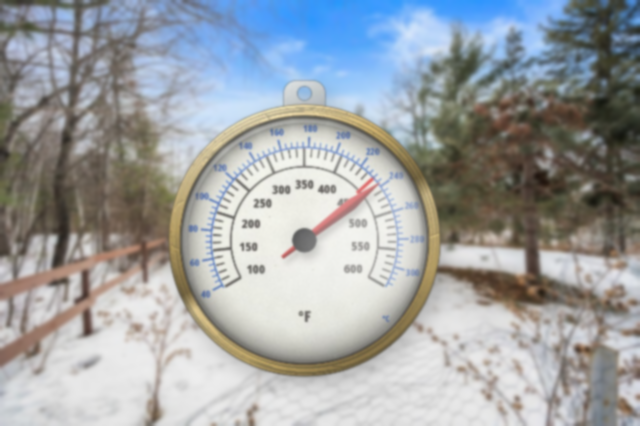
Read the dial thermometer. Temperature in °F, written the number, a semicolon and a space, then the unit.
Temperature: 460; °F
